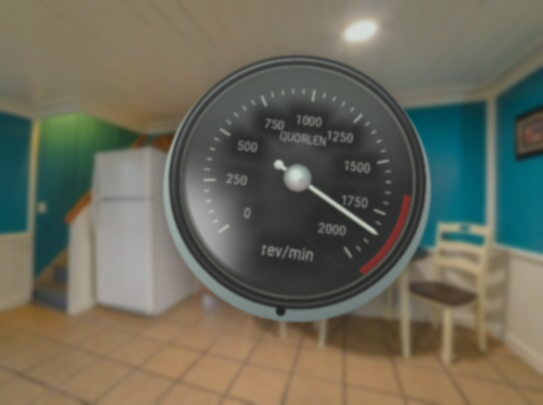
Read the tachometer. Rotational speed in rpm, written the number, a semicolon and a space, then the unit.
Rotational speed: 1850; rpm
